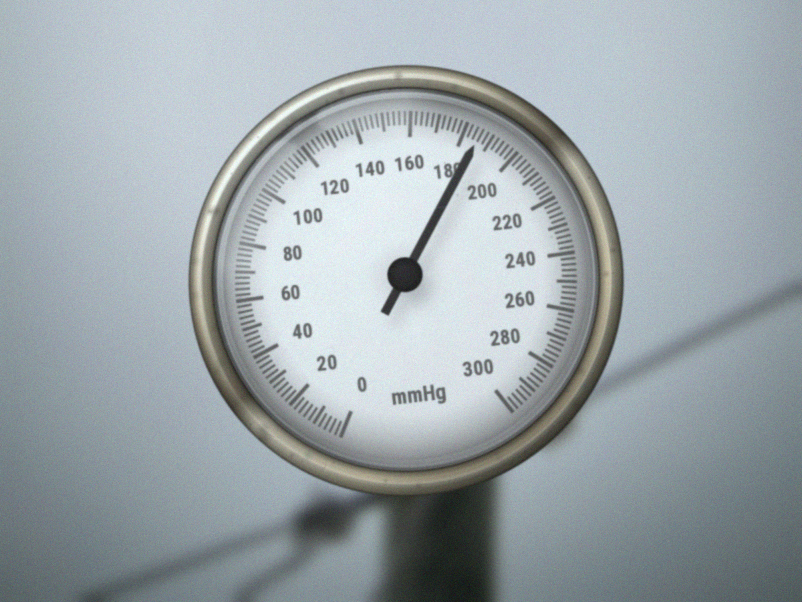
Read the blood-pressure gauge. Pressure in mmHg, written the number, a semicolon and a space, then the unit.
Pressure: 186; mmHg
